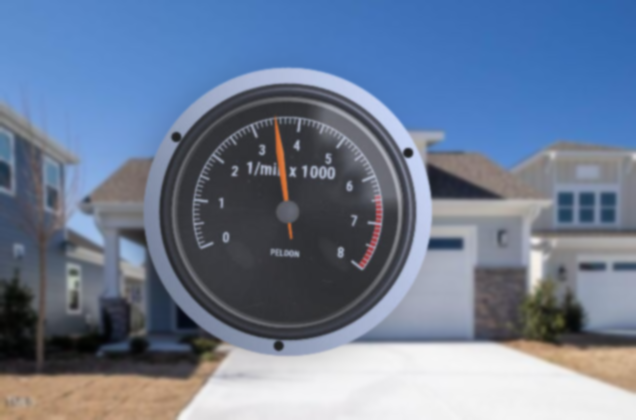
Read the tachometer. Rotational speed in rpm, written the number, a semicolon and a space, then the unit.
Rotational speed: 3500; rpm
